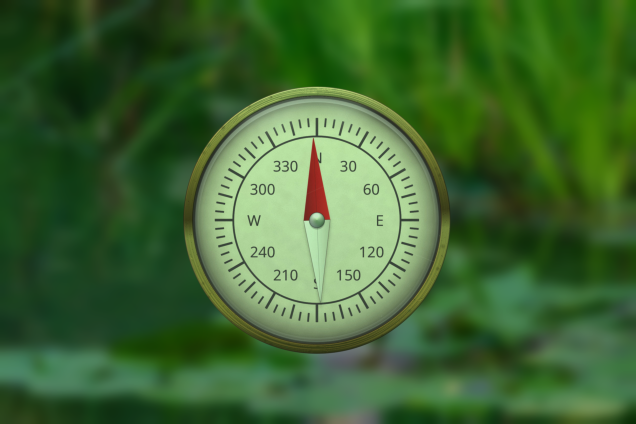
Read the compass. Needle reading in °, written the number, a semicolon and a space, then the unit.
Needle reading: 357.5; °
